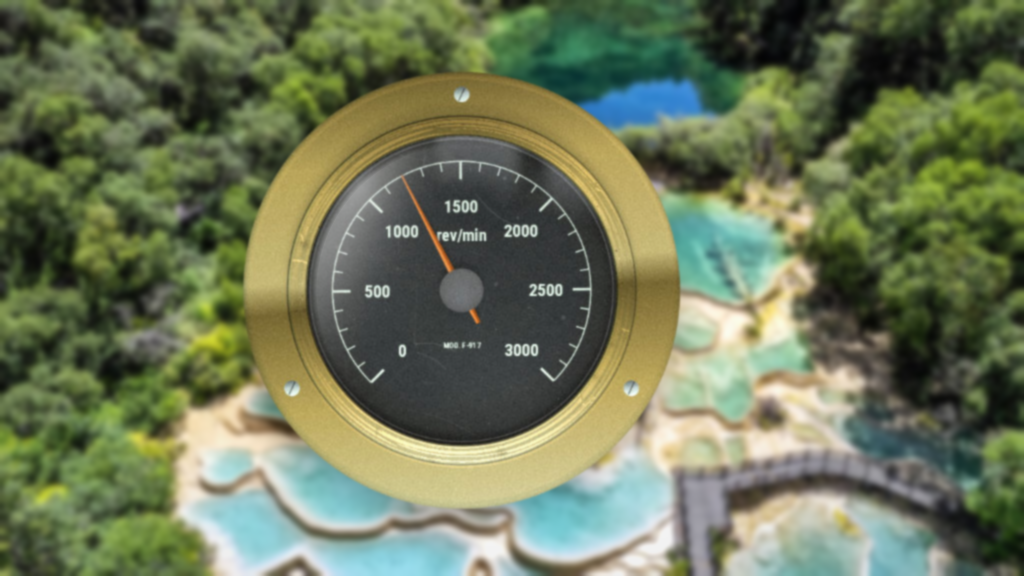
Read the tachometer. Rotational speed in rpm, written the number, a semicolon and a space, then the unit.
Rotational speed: 1200; rpm
